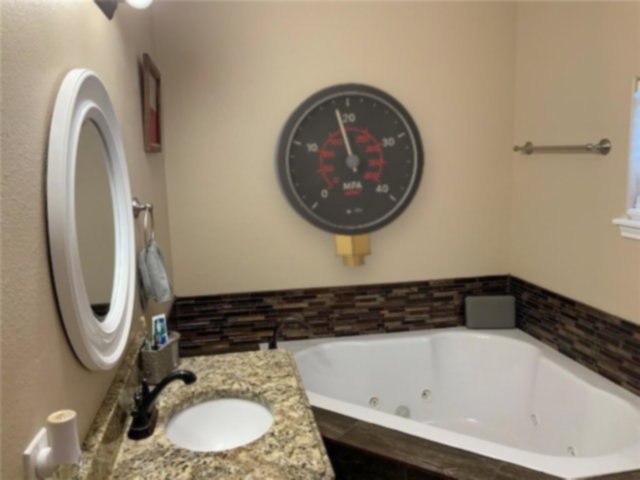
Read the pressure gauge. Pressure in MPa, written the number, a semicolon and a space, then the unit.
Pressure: 18; MPa
